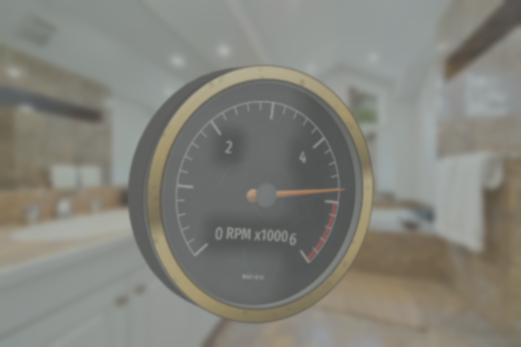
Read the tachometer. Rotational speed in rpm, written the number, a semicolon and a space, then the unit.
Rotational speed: 4800; rpm
